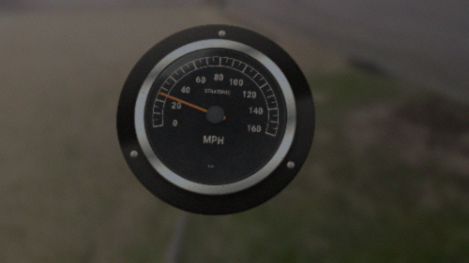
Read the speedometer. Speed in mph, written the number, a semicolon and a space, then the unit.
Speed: 25; mph
